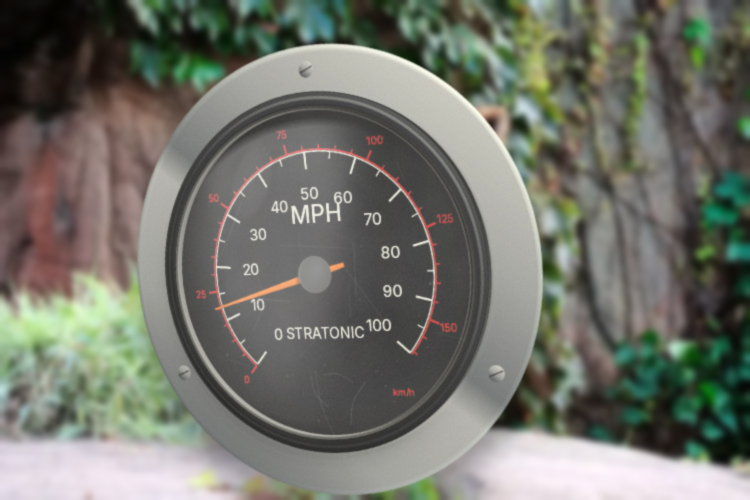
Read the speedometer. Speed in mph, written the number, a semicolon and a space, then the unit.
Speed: 12.5; mph
